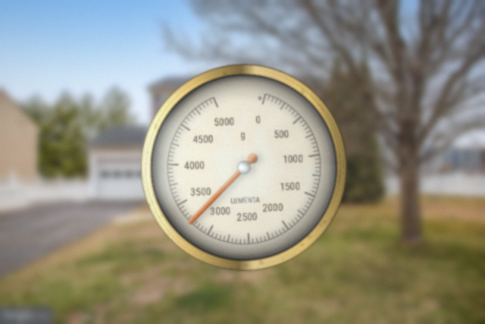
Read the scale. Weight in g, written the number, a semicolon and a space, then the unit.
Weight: 3250; g
